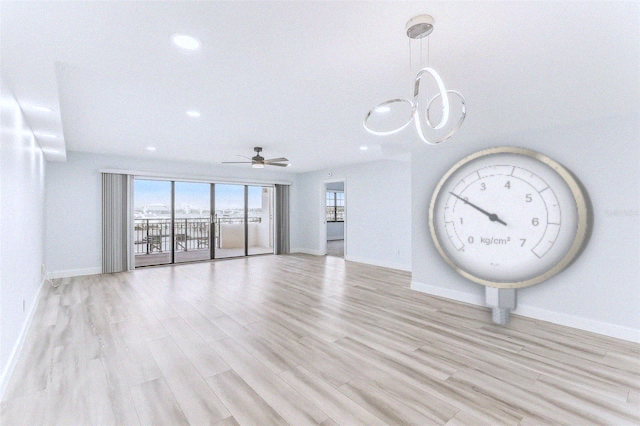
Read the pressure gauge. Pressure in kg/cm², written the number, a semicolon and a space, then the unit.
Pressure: 2; kg/cm²
